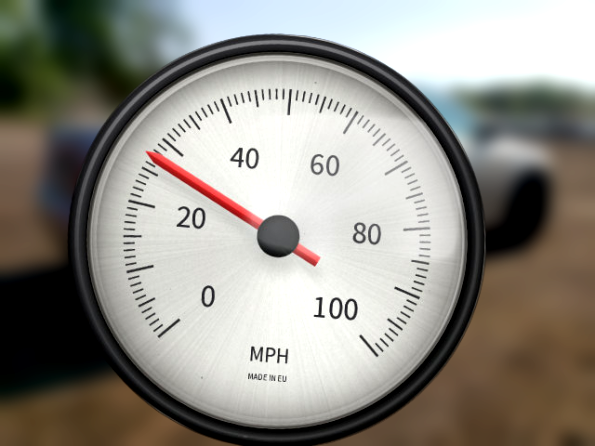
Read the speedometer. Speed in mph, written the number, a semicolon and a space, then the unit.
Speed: 27; mph
